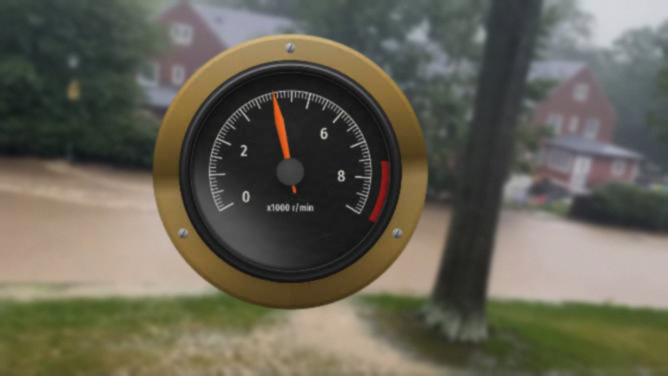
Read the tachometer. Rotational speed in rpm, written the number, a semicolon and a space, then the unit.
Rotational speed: 4000; rpm
